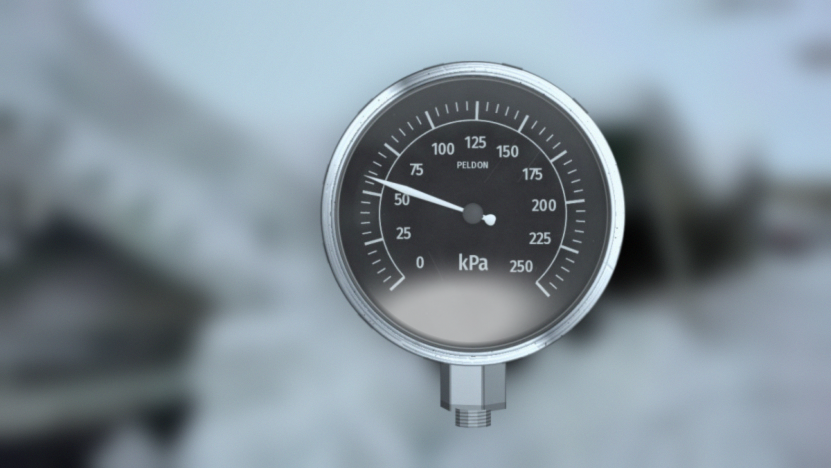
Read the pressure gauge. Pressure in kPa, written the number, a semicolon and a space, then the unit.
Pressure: 57.5; kPa
